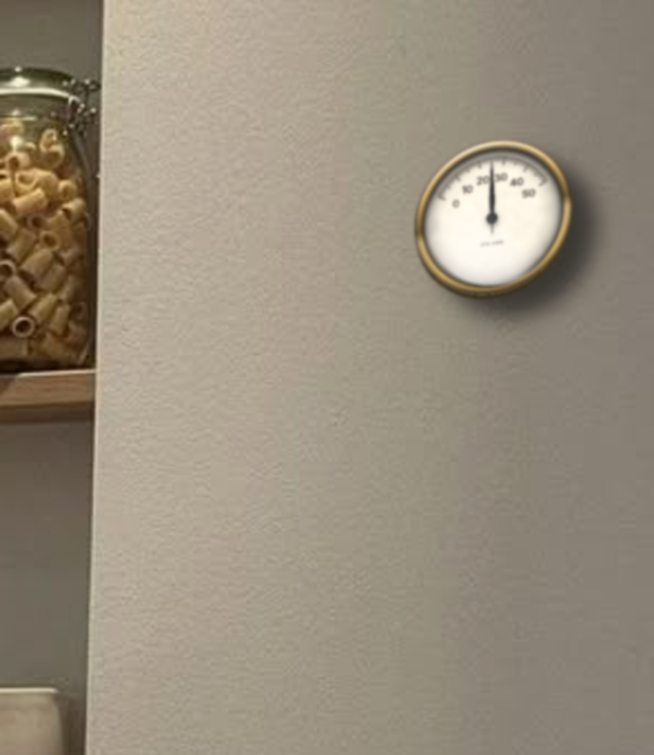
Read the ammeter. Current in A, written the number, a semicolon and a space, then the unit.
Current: 25; A
